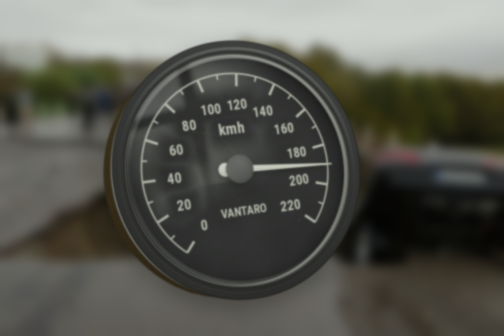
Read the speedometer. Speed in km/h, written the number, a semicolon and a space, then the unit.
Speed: 190; km/h
